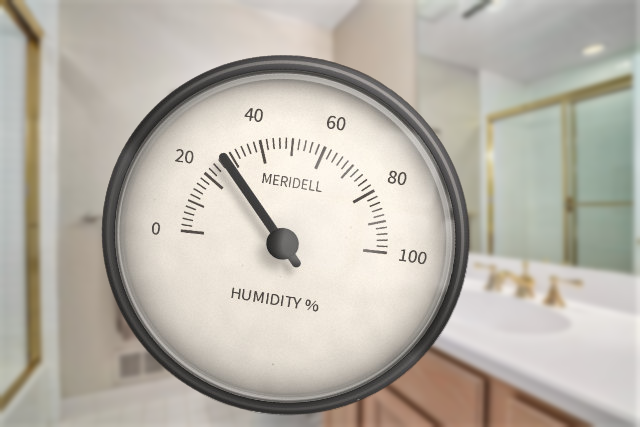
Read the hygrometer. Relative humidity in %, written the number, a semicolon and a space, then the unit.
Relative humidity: 28; %
